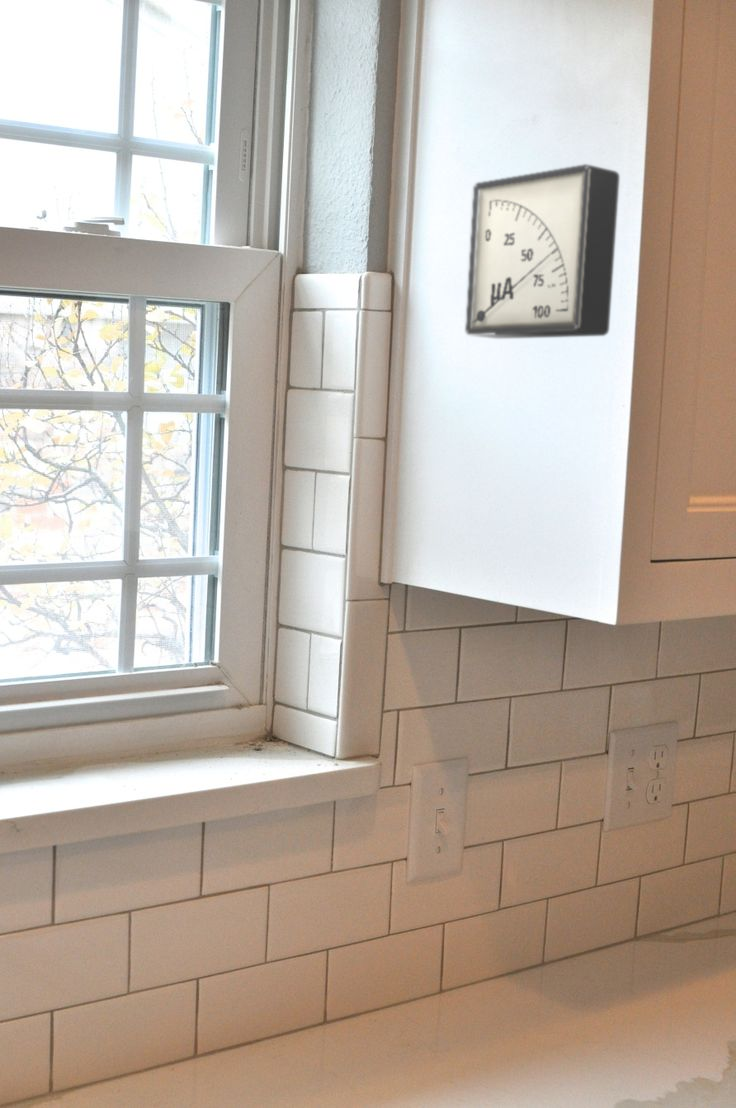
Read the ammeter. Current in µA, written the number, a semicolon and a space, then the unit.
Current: 65; µA
